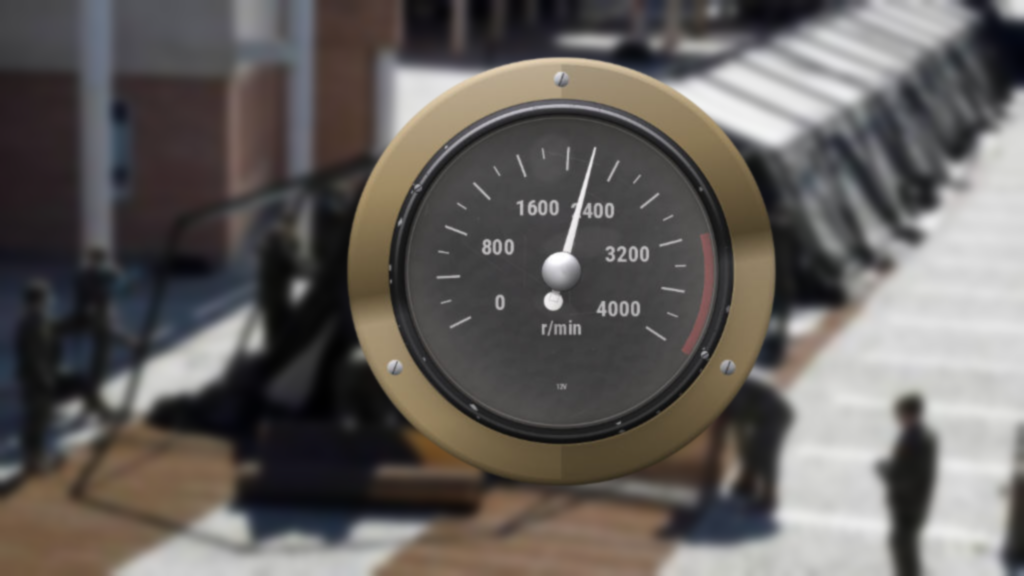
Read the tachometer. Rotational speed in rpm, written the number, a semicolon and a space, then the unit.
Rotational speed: 2200; rpm
